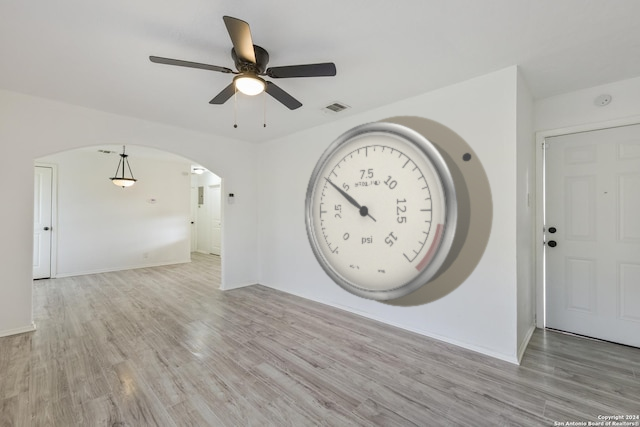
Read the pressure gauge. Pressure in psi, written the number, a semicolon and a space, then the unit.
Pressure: 4.5; psi
